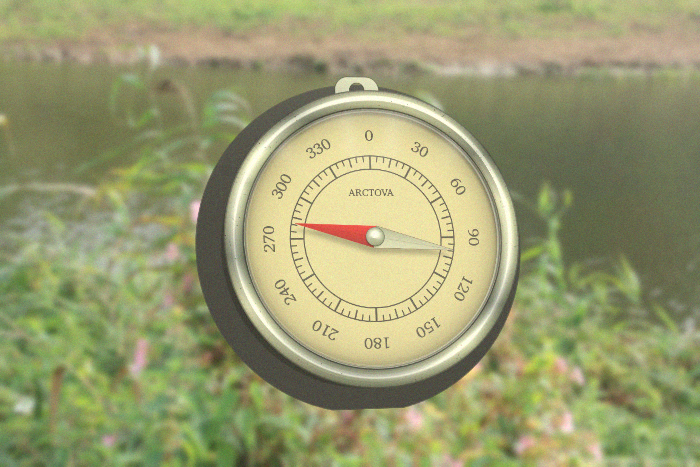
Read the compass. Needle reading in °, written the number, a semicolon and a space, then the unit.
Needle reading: 280; °
